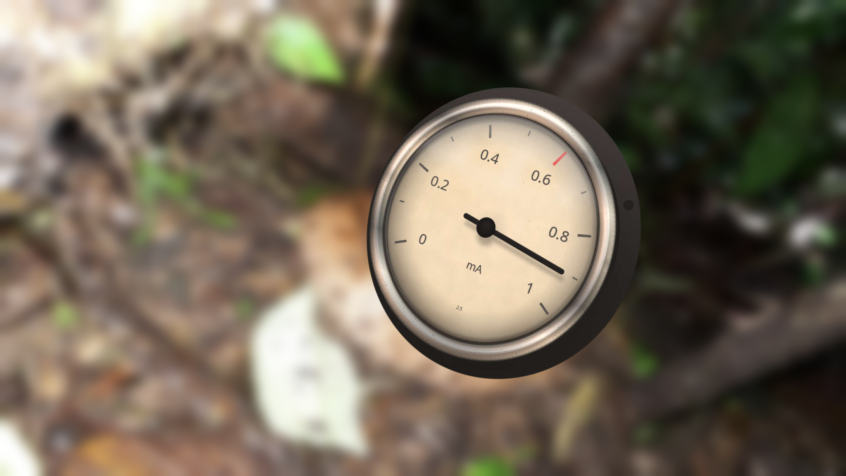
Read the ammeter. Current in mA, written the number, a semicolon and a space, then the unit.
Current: 0.9; mA
